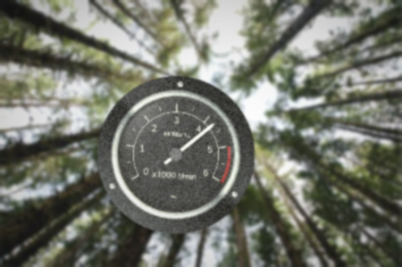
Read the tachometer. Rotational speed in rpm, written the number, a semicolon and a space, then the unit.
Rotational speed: 4250; rpm
